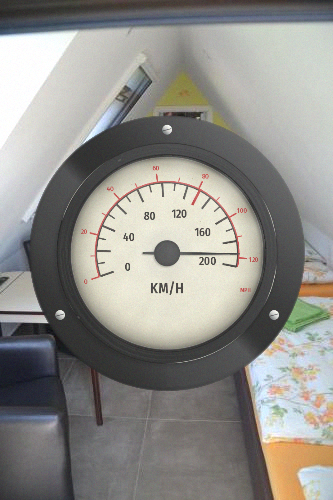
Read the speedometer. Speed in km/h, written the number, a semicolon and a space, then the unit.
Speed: 190; km/h
